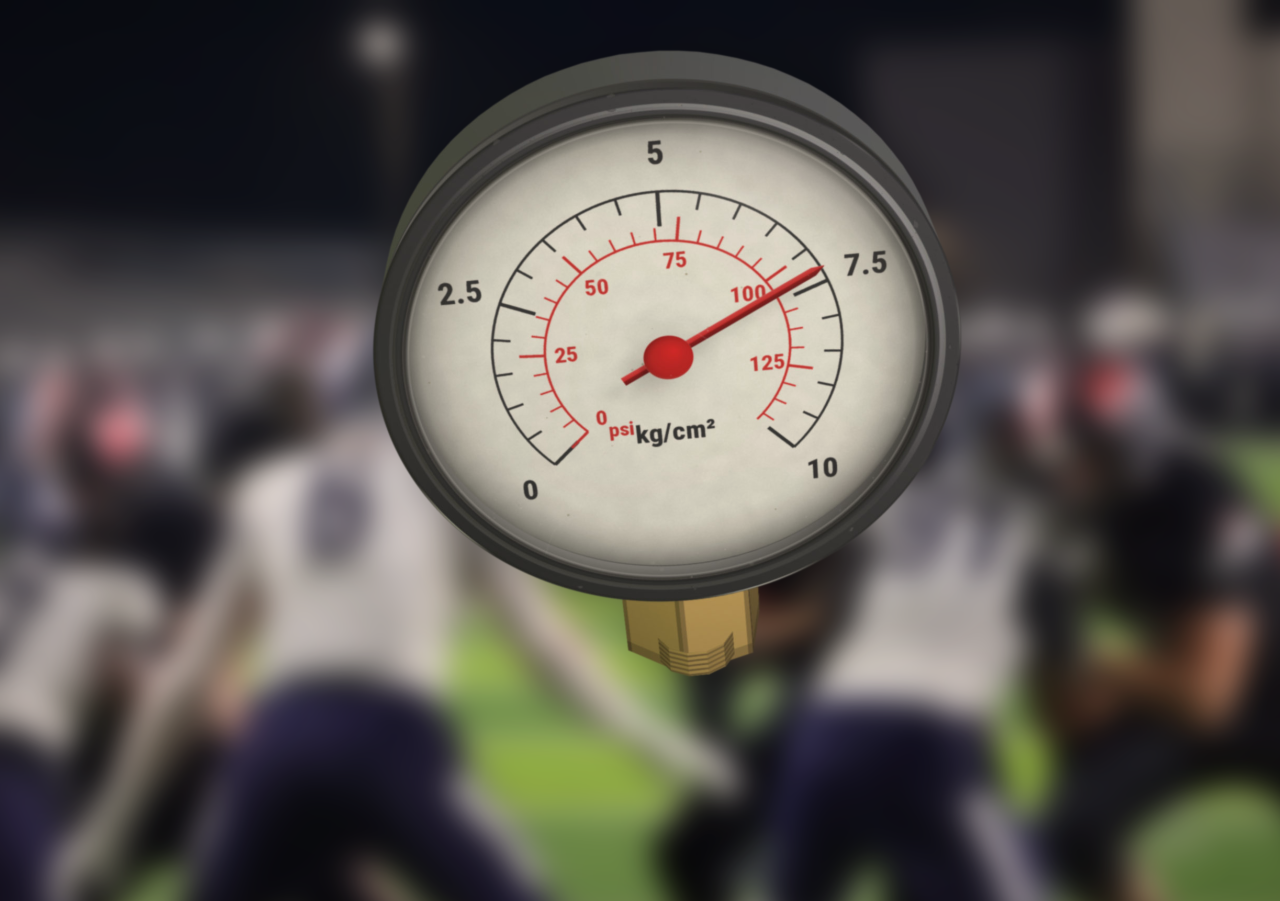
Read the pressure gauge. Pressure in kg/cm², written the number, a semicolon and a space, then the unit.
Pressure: 7.25; kg/cm²
